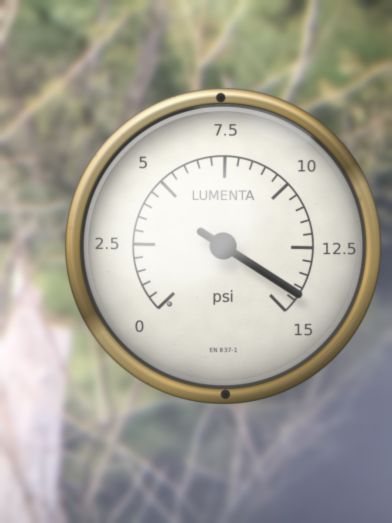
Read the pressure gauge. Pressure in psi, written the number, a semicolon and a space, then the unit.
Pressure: 14.25; psi
